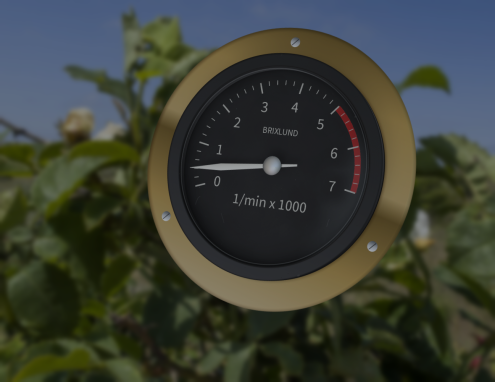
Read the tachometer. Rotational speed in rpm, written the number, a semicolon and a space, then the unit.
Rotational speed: 400; rpm
